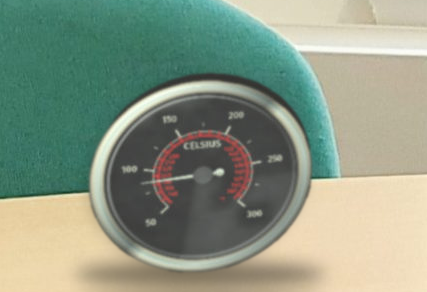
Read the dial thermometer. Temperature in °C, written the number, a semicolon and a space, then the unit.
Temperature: 87.5; °C
